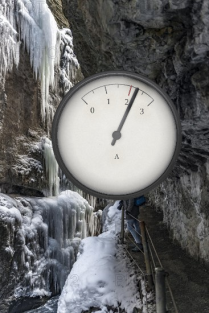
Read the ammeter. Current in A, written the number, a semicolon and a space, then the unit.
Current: 2.25; A
